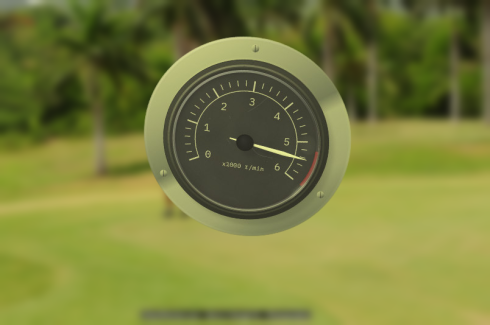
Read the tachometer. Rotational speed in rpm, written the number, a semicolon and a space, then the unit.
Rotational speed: 5400; rpm
